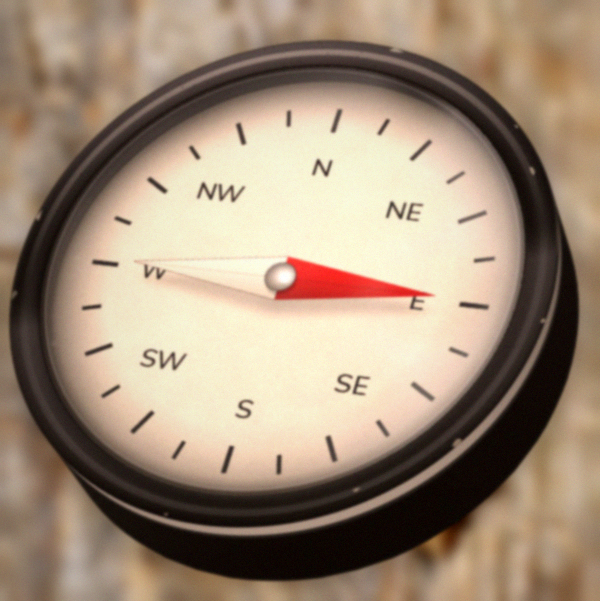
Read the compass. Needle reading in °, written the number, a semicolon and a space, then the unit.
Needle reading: 90; °
